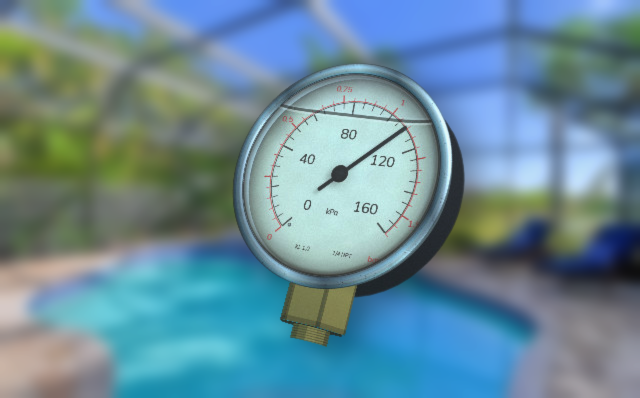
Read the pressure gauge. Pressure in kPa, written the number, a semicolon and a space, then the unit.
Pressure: 110; kPa
